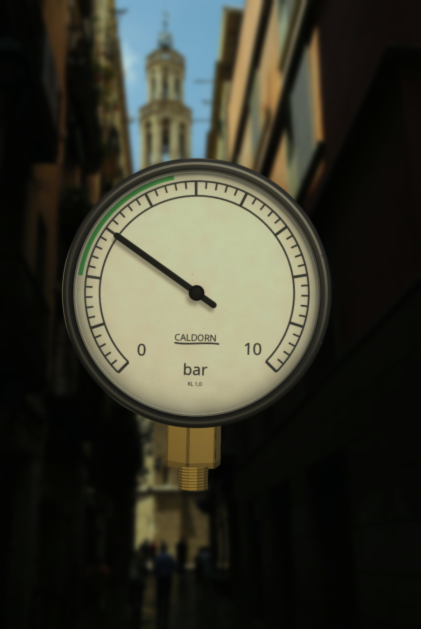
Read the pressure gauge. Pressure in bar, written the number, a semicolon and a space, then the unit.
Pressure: 3; bar
